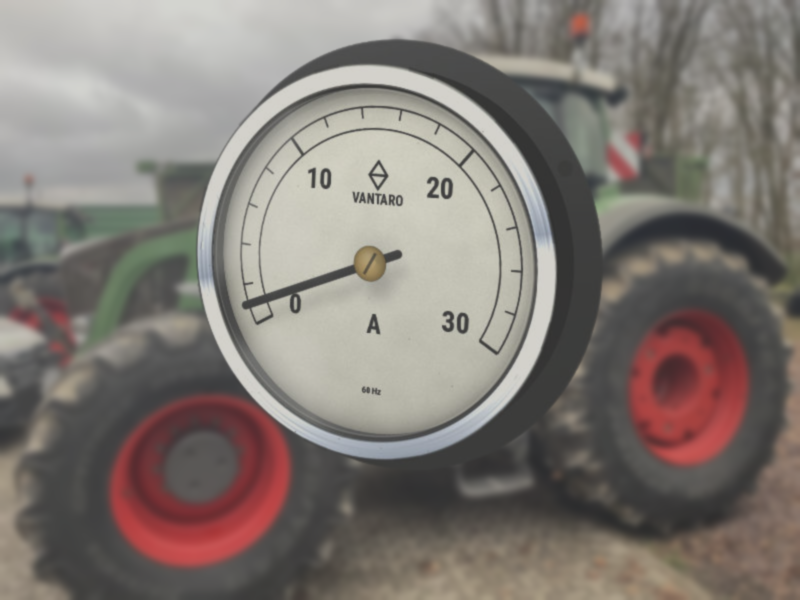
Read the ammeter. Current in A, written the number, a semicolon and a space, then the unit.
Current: 1; A
